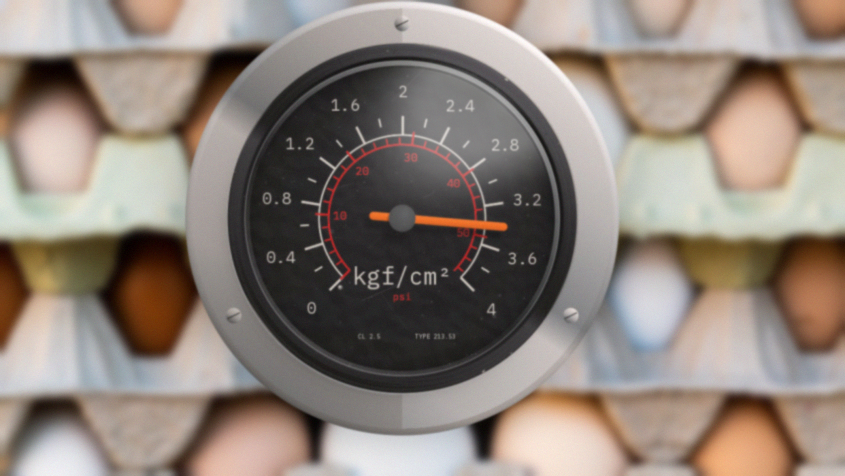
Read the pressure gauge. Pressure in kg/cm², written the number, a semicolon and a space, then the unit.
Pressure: 3.4; kg/cm²
